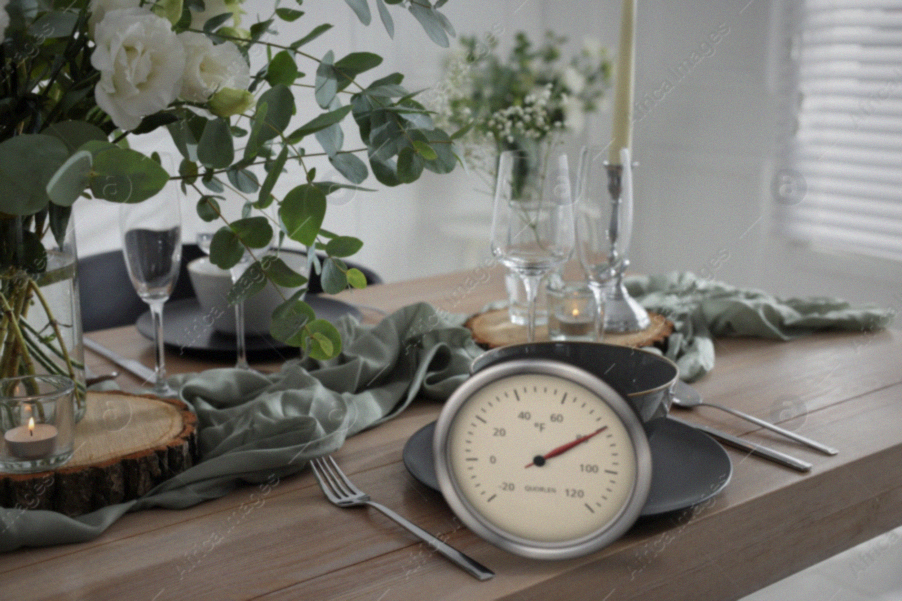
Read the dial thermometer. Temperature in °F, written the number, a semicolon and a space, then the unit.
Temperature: 80; °F
